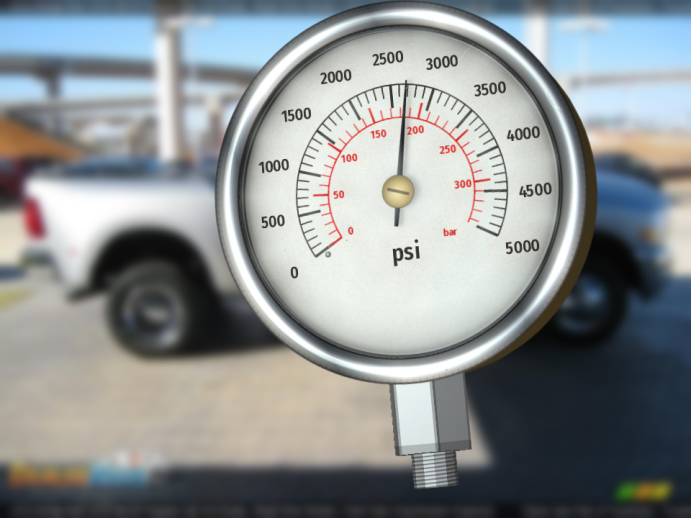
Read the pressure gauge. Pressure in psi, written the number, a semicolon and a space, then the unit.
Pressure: 2700; psi
